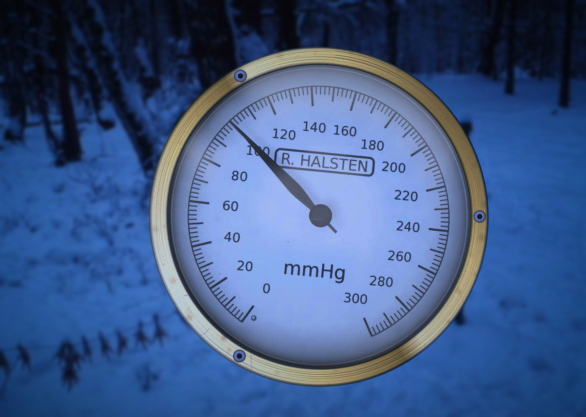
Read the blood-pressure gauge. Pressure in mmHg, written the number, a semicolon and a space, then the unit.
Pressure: 100; mmHg
